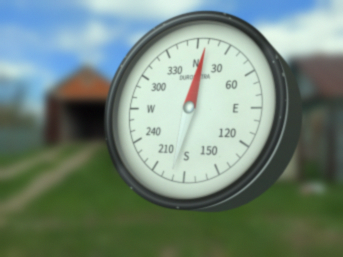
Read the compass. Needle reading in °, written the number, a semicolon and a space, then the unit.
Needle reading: 10; °
